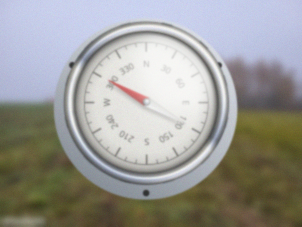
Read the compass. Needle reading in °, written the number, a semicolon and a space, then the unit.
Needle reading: 300; °
